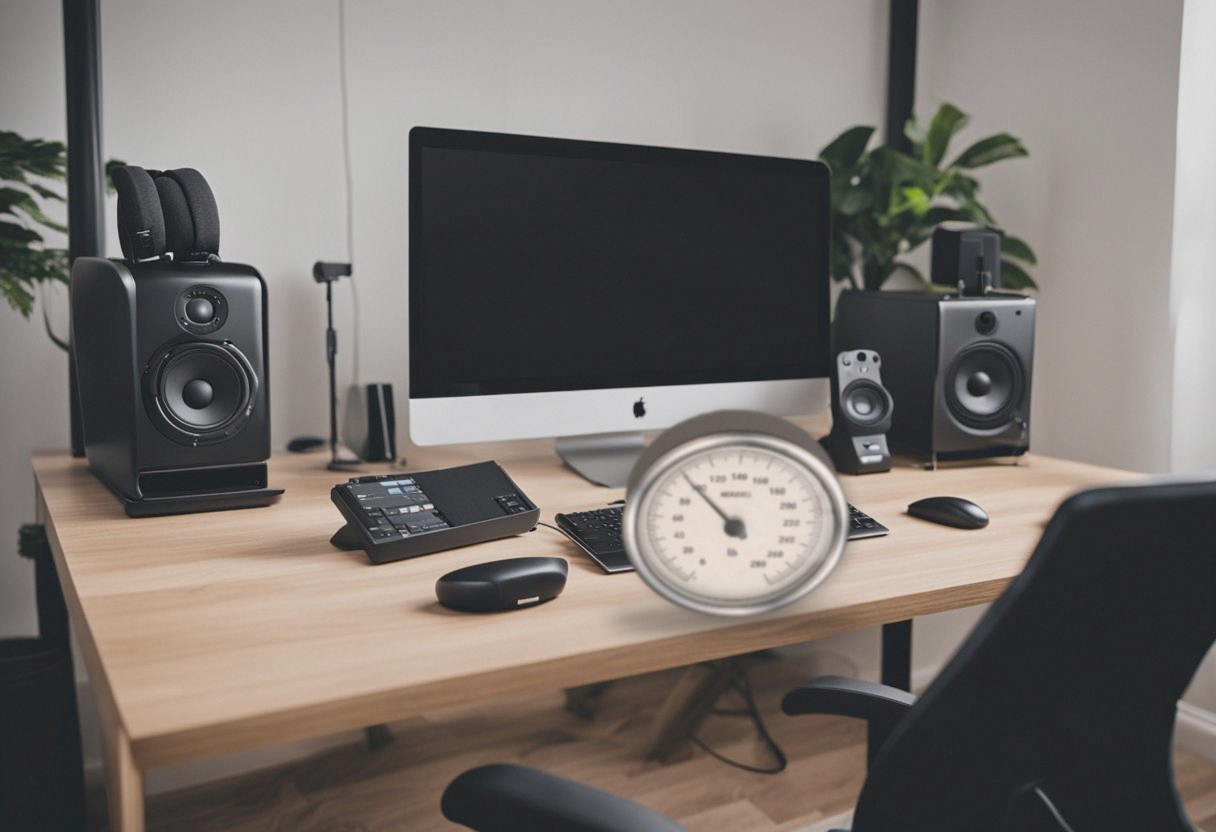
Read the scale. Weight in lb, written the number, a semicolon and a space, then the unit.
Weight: 100; lb
